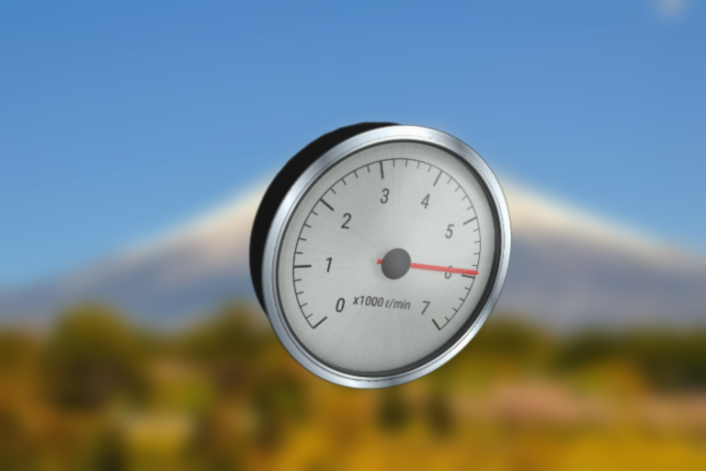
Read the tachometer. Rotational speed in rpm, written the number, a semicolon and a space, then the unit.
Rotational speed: 5900; rpm
